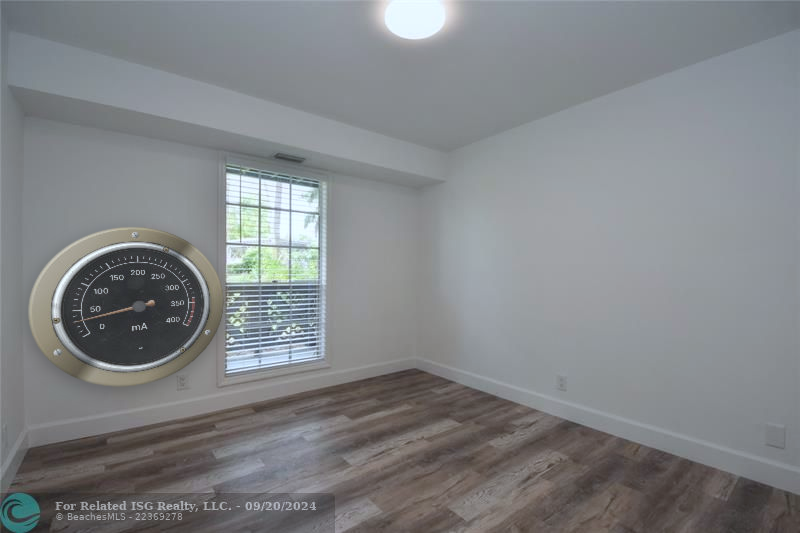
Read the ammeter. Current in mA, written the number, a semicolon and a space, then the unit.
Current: 30; mA
